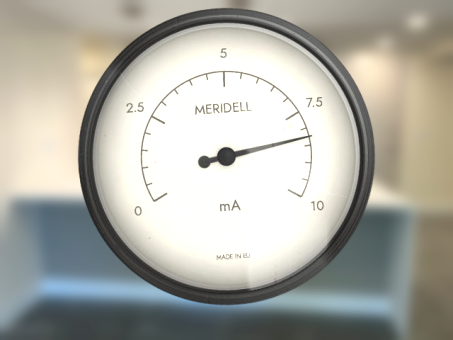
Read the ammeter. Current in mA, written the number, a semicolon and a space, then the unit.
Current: 8.25; mA
